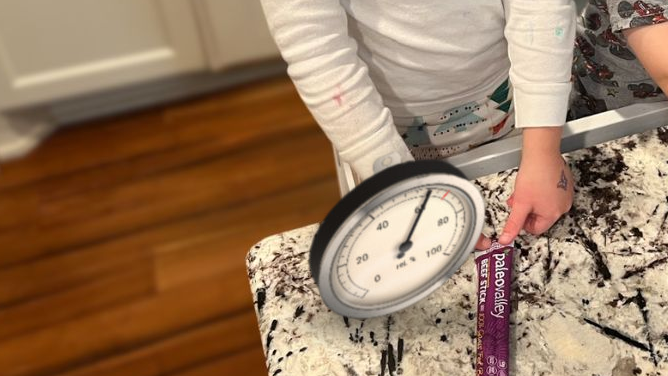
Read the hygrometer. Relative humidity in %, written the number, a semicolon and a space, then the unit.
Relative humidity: 60; %
